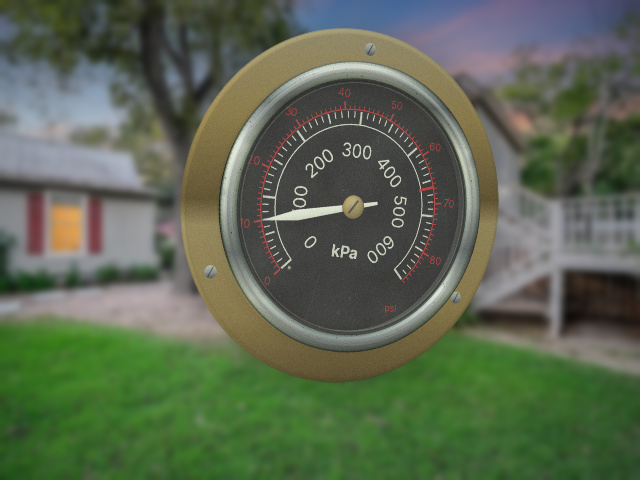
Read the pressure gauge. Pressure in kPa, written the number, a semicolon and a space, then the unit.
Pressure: 70; kPa
